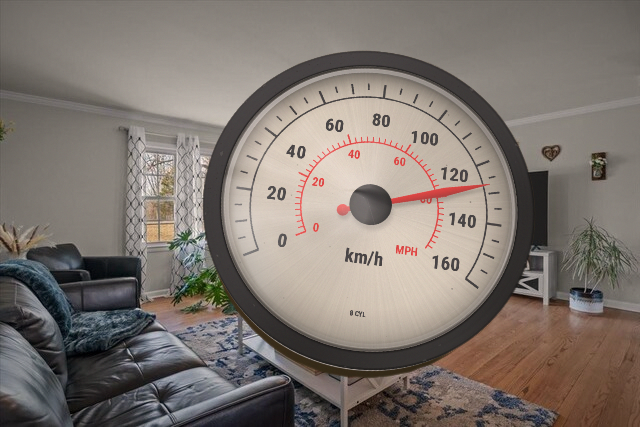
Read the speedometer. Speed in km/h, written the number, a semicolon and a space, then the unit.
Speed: 127.5; km/h
